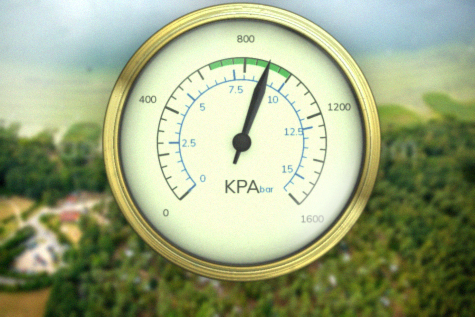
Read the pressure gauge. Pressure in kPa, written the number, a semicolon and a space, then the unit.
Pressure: 900; kPa
